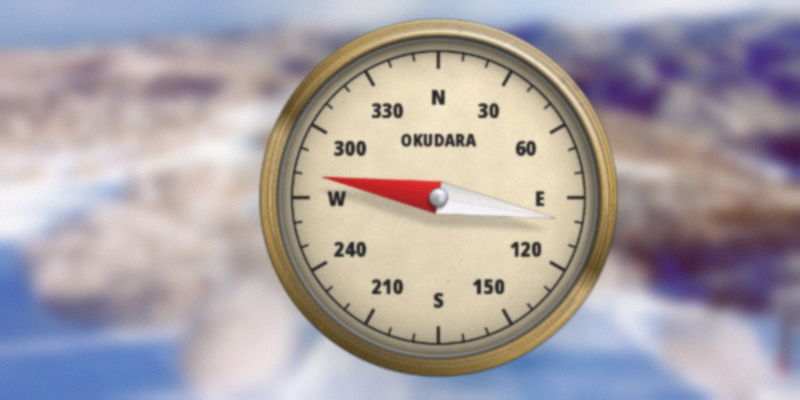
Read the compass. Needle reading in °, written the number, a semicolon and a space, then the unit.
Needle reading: 280; °
